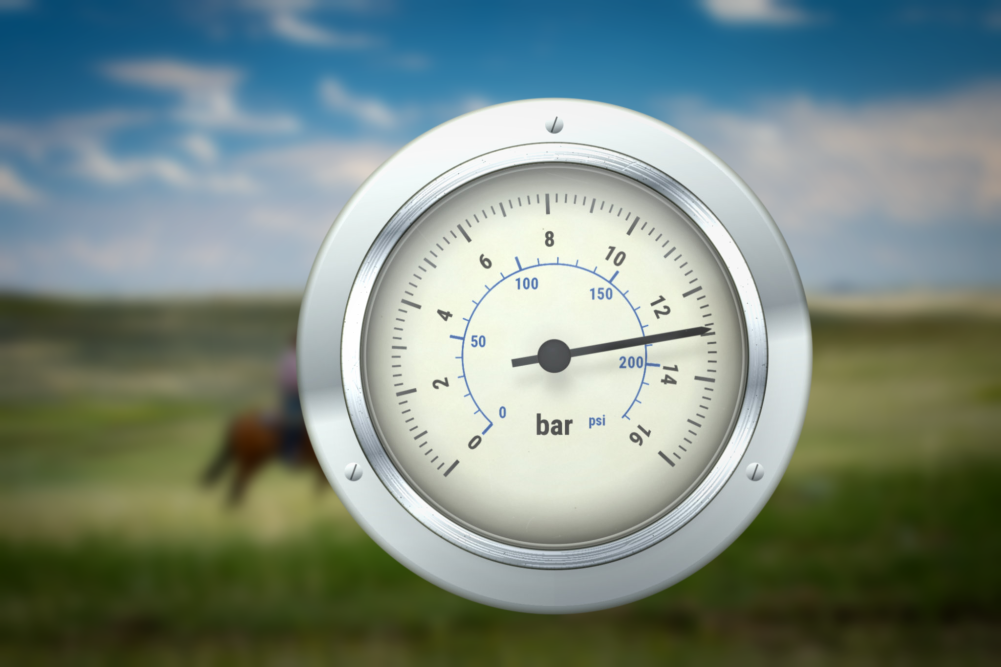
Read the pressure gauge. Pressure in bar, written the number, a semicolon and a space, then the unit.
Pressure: 12.9; bar
